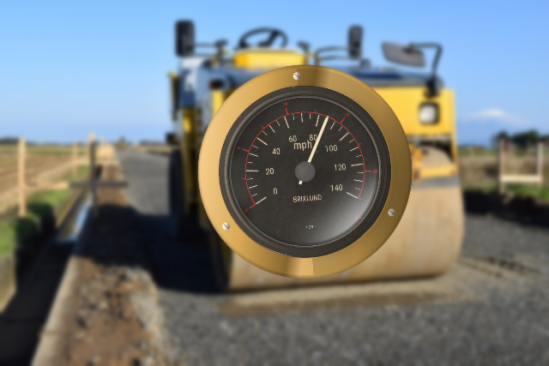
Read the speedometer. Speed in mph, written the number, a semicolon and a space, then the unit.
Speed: 85; mph
